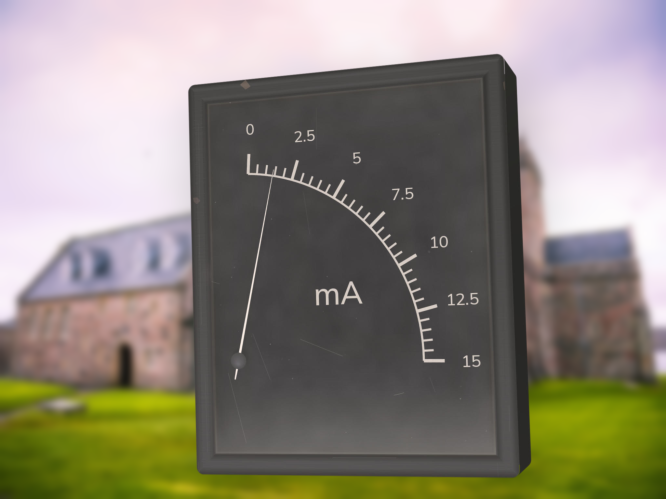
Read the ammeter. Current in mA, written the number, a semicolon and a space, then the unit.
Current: 1.5; mA
